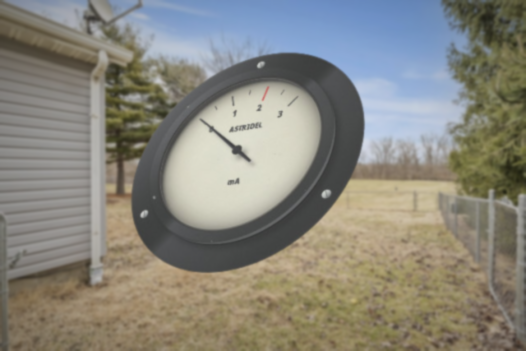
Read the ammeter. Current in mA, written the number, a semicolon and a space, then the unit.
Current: 0; mA
